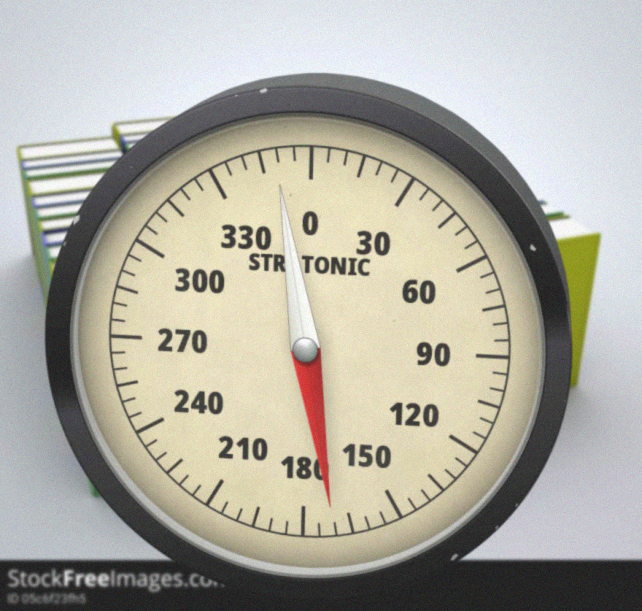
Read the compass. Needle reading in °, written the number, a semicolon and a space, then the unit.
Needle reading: 170; °
